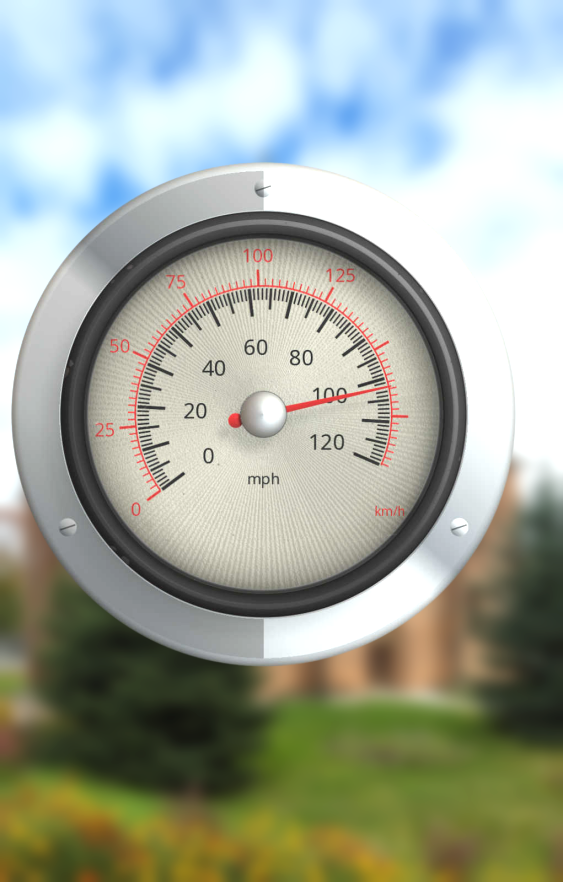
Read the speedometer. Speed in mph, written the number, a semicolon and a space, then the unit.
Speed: 102; mph
